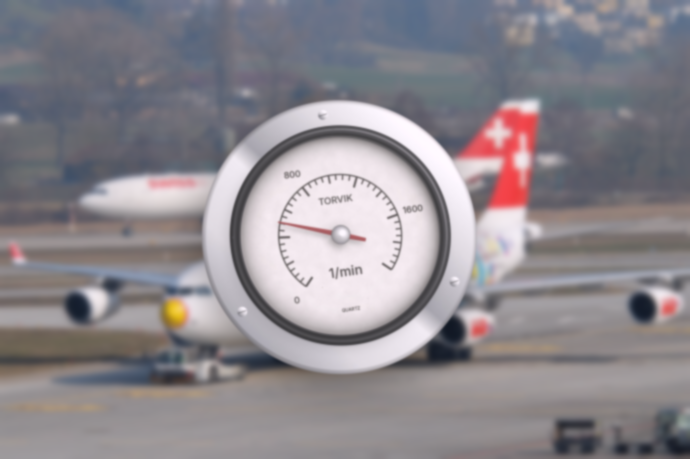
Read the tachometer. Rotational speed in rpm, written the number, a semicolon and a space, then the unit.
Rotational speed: 500; rpm
